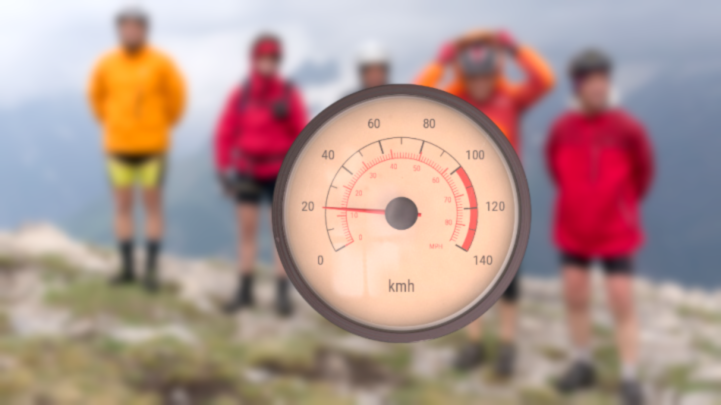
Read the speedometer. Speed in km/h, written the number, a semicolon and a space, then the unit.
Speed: 20; km/h
